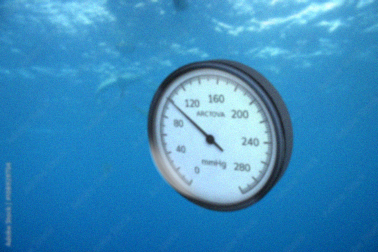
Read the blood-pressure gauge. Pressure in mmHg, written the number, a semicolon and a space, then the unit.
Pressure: 100; mmHg
